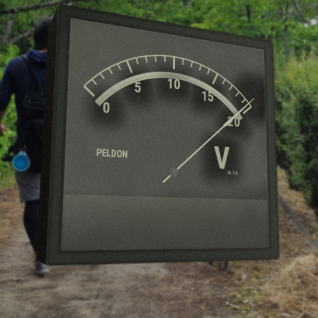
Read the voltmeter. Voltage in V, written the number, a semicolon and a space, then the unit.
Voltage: 19.5; V
